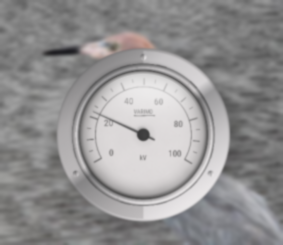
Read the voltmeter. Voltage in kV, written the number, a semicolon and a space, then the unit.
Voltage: 22.5; kV
